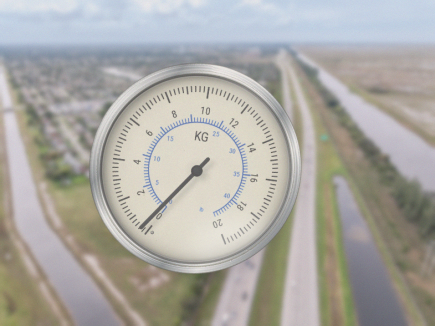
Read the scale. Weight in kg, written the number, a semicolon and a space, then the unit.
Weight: 0.4; kg
